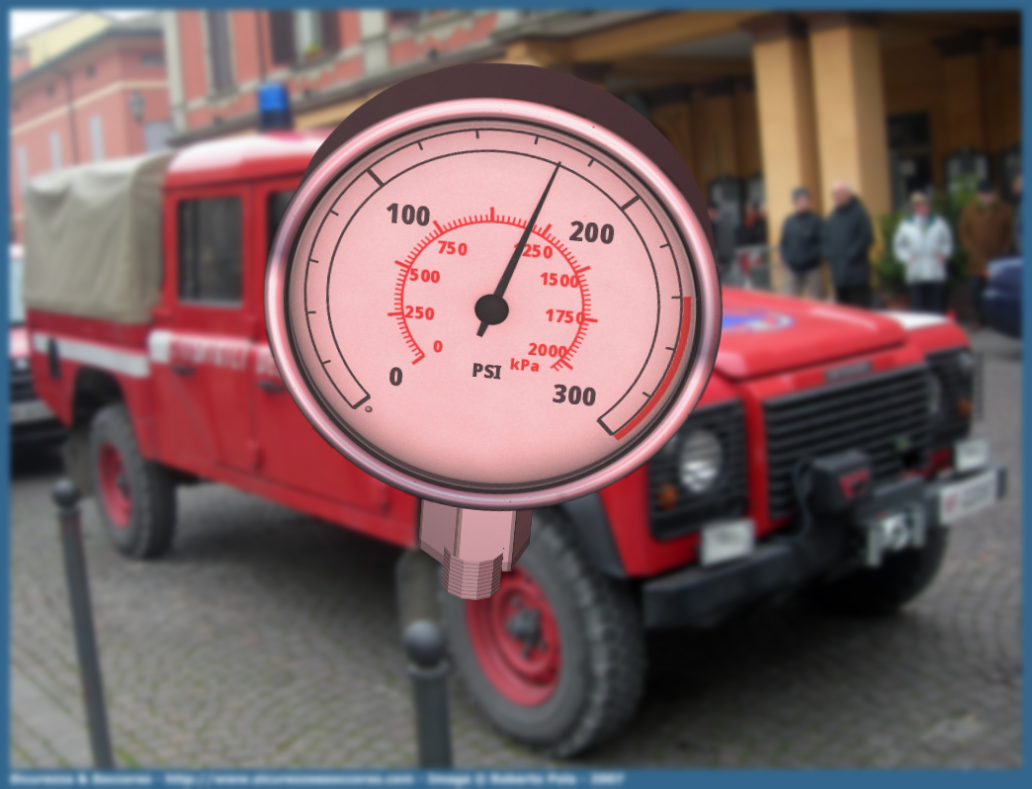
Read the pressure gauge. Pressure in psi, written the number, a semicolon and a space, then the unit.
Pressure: 170; psi
